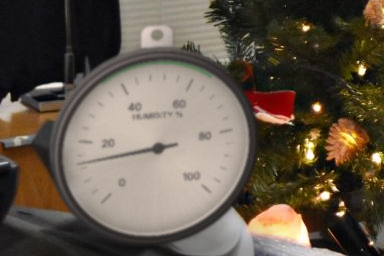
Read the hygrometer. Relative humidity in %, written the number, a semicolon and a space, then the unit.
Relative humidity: 14; %
